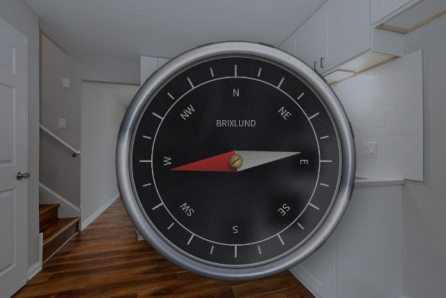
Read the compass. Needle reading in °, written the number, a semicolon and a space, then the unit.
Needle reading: 262.5; °
